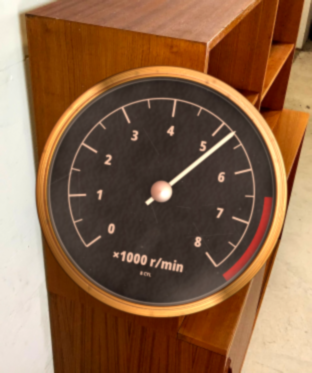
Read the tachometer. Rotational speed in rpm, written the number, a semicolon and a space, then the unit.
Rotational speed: 5250; rpm
